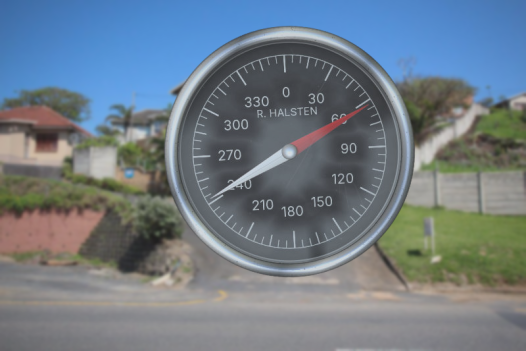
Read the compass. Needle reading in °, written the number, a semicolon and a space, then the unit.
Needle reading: 62.5; °
